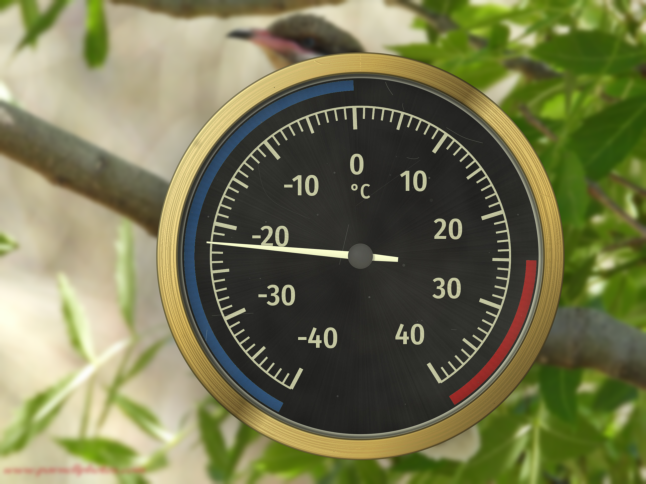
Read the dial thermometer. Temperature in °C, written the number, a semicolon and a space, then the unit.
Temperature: -22; °C
